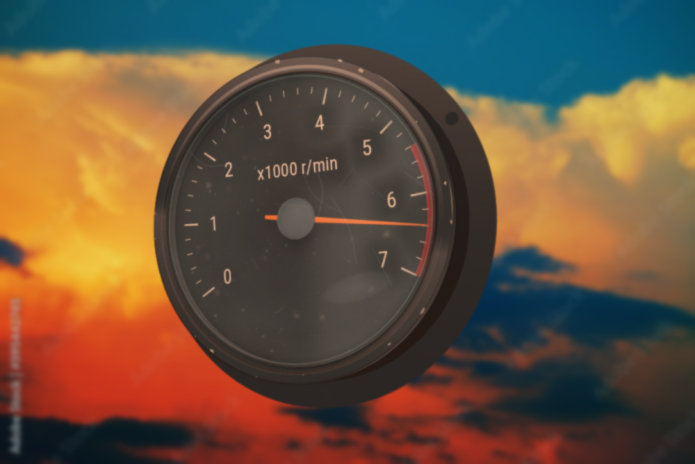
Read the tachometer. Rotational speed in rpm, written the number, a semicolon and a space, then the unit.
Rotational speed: 6400; rpm
